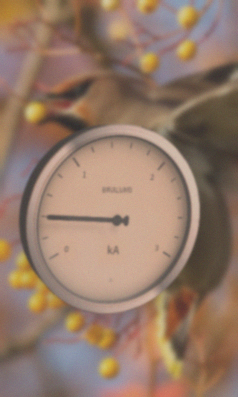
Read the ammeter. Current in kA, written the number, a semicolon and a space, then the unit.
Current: 0.4; kA
